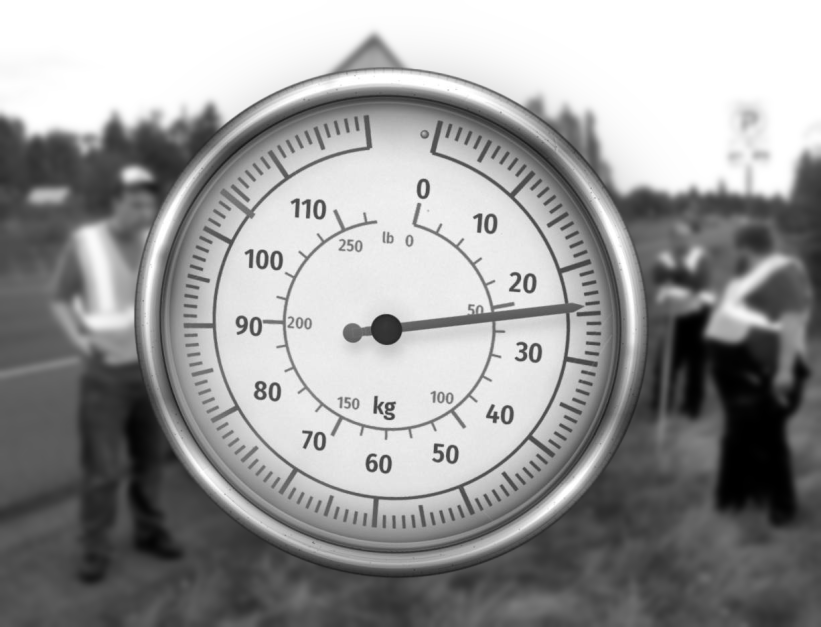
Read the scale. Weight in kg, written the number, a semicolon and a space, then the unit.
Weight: 24; kg
